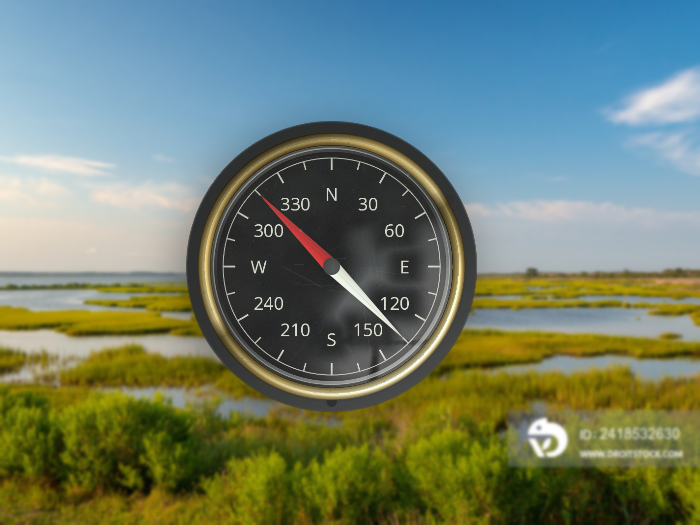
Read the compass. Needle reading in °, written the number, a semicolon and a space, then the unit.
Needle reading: 315; °
